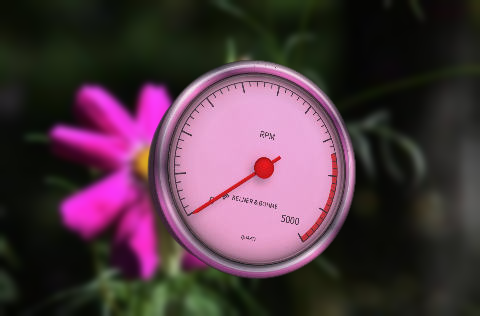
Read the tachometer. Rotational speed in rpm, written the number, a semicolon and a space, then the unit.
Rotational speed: 0; rpm
